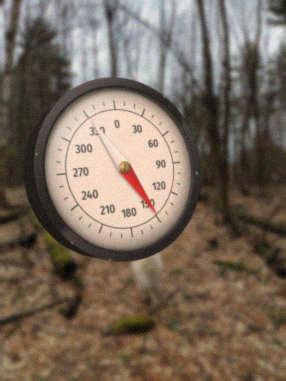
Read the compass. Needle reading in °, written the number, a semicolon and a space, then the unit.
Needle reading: 150; °
